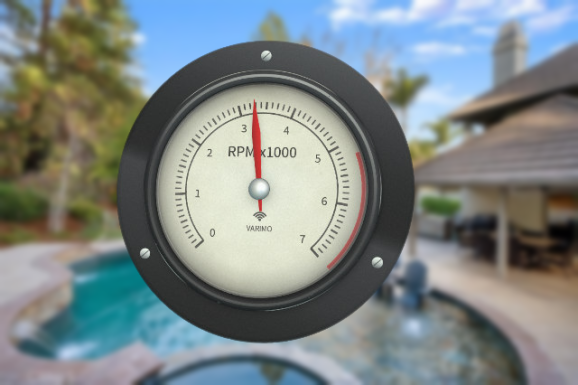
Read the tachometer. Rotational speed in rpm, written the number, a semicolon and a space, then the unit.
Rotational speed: 3300; rpm
